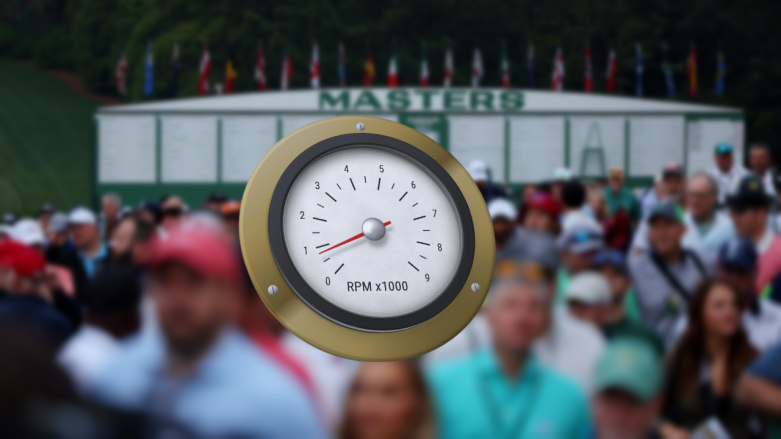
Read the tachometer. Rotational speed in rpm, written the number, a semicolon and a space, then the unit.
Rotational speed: 750; rpm
